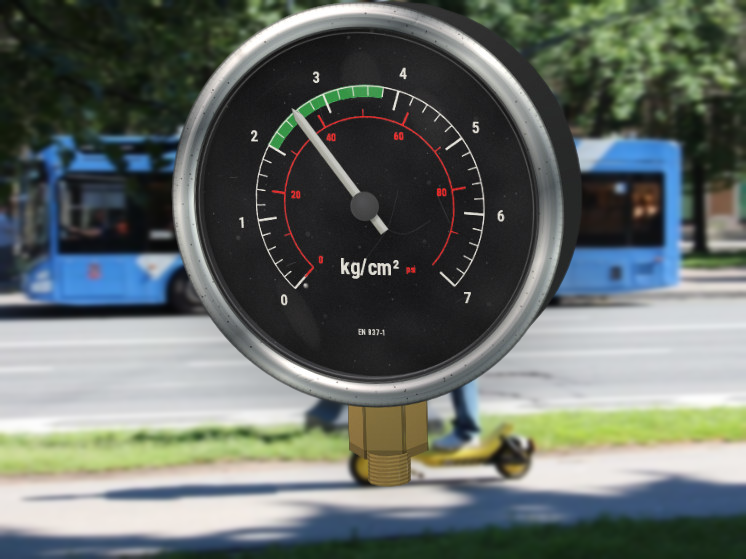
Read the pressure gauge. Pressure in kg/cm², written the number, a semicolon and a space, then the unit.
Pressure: 2.6; kg/cm²
